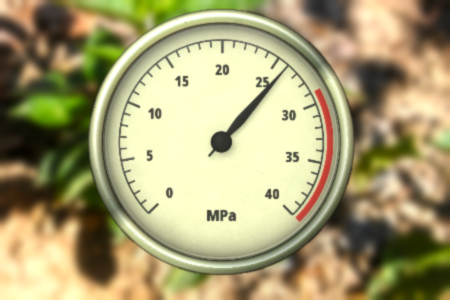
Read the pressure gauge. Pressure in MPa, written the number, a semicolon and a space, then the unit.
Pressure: 26; MPa
